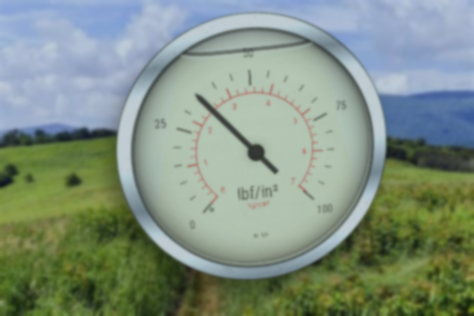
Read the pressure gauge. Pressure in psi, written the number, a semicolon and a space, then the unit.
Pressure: 35; psi
